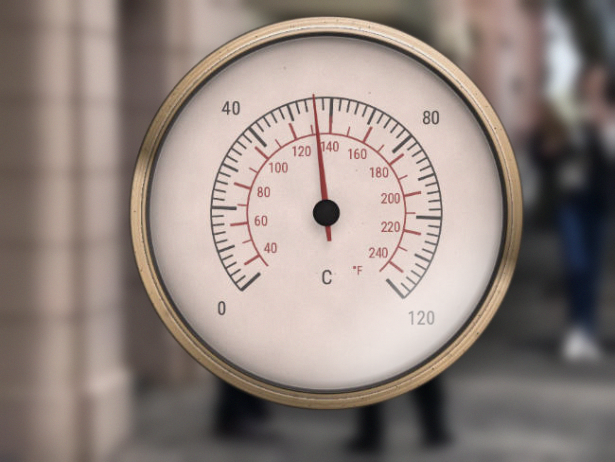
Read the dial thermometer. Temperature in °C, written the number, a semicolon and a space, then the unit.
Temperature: 56; °C
